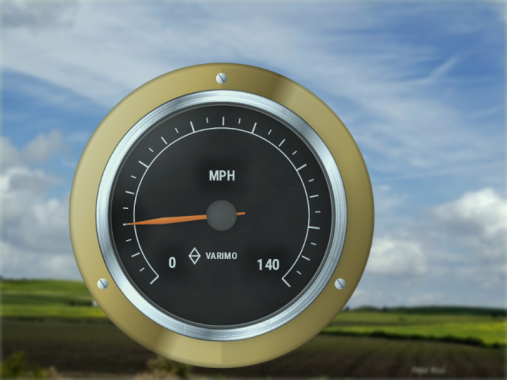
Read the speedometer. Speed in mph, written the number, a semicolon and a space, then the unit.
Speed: 20; mph
